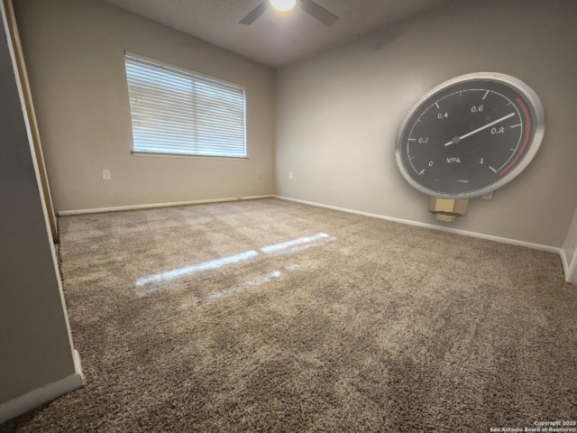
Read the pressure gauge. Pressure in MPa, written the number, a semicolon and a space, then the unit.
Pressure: 0.75; MPa
